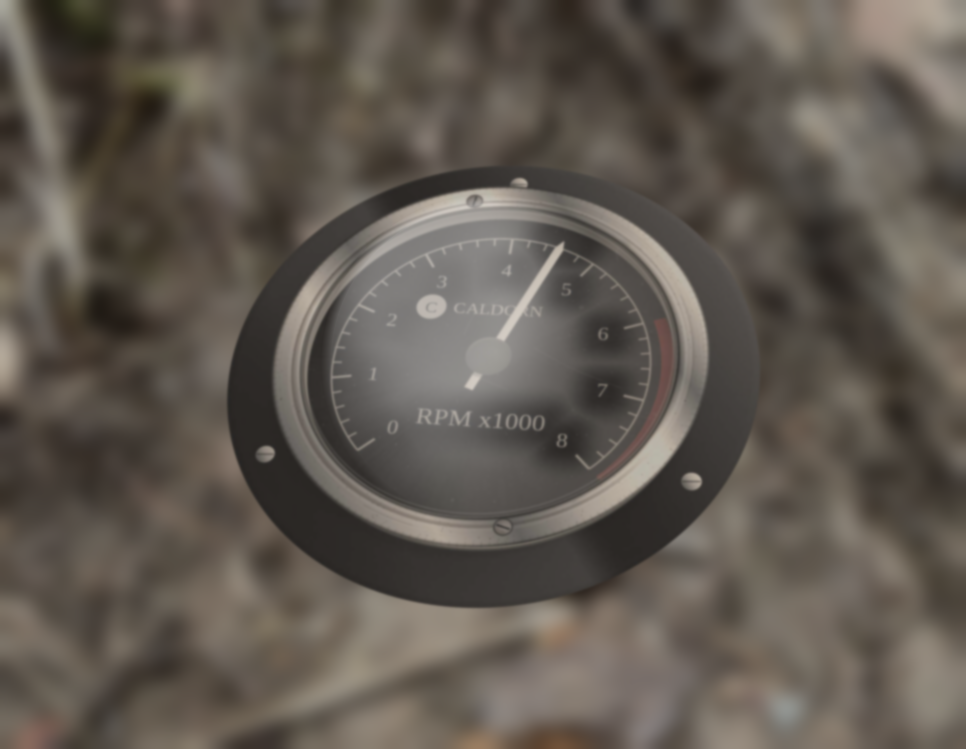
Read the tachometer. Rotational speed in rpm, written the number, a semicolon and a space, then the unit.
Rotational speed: 4600; rpm
